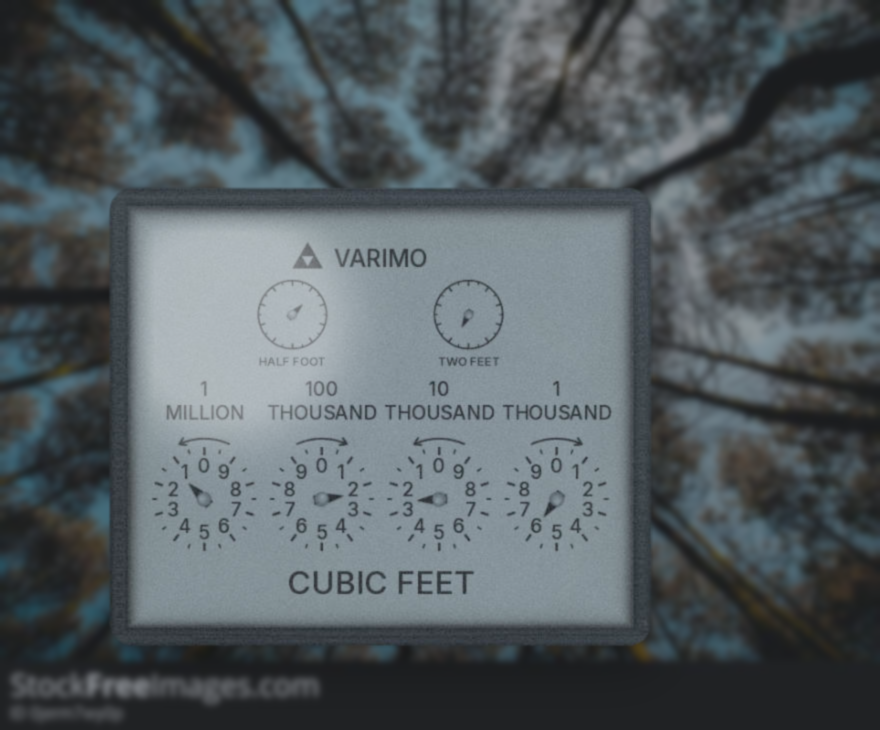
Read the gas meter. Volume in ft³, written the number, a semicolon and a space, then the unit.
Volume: 122600; ft³
